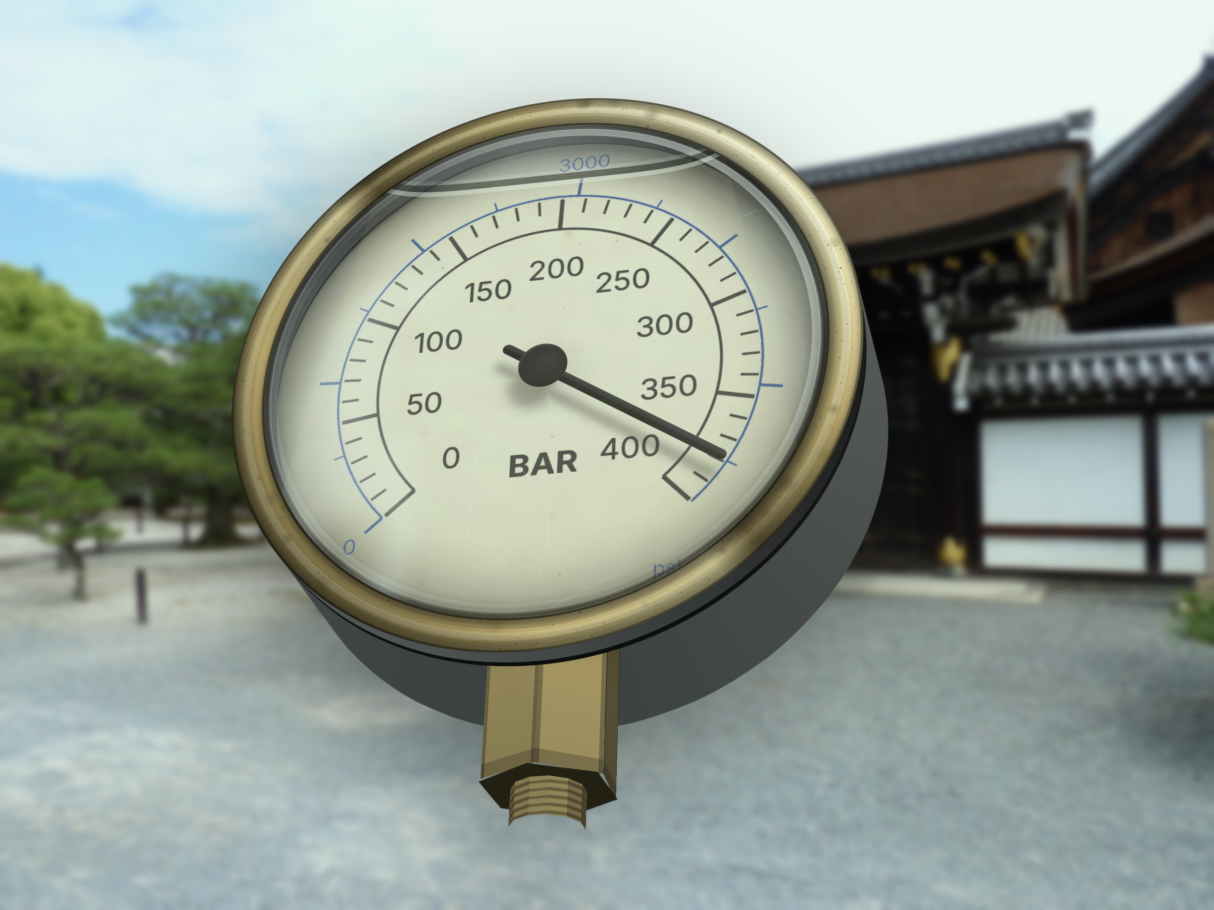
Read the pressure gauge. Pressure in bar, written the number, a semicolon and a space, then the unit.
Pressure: 380; bar
